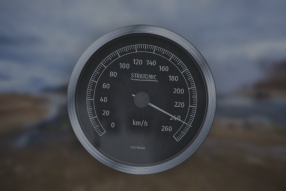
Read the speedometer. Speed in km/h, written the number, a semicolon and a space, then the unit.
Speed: 240; km/h
